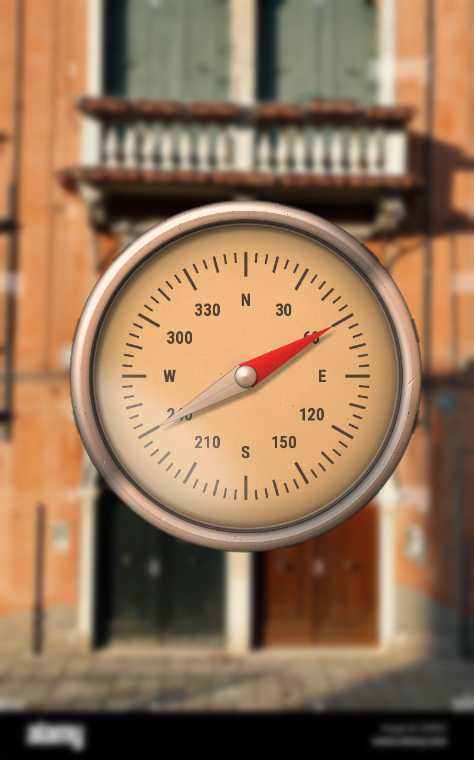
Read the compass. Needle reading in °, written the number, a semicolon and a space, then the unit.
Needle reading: 60; °
